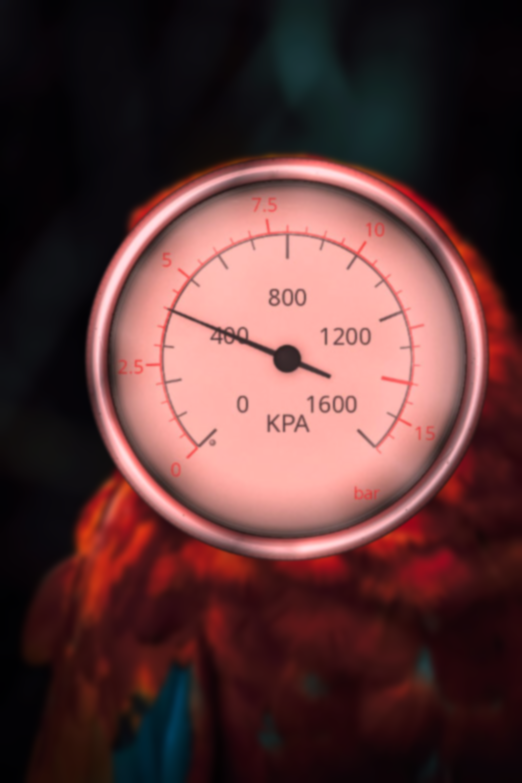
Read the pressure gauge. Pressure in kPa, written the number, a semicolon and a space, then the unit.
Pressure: 400; kPa
